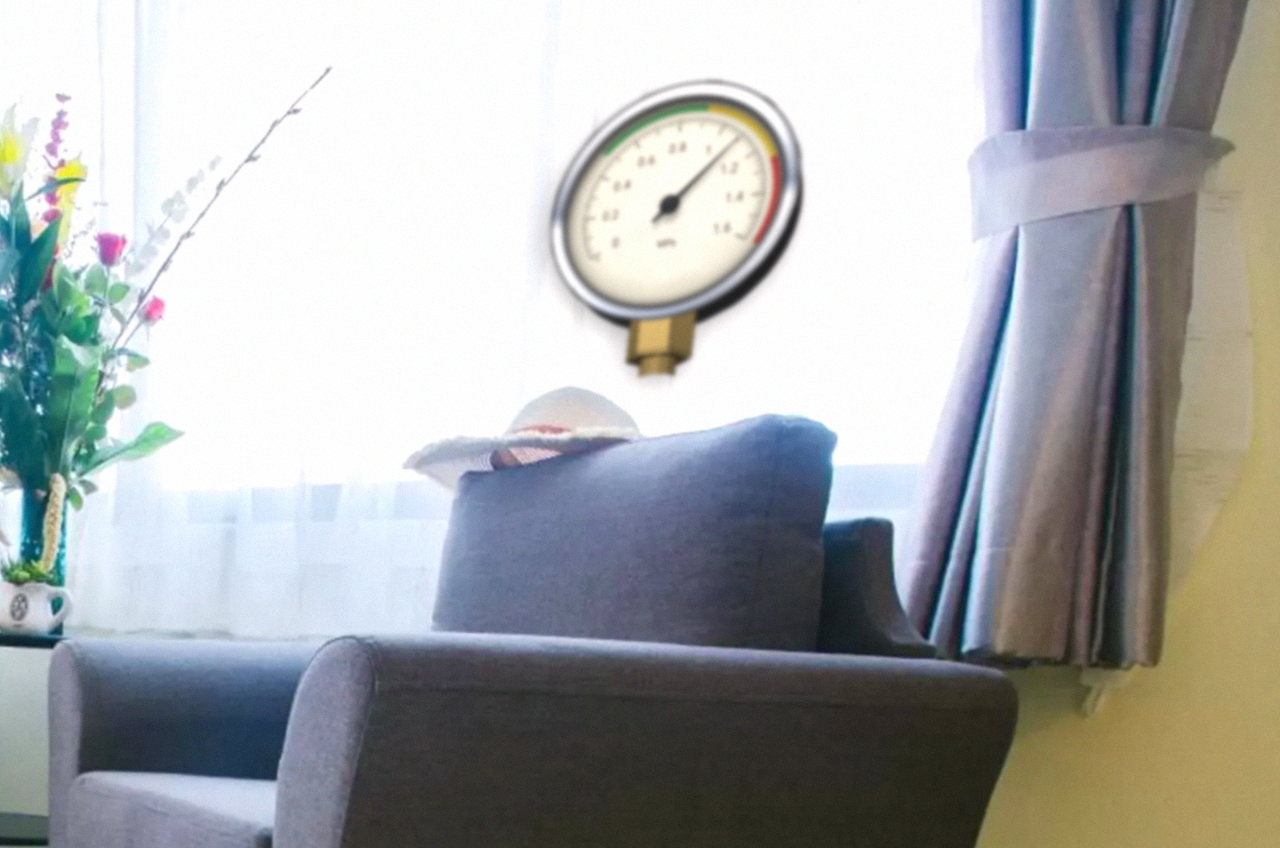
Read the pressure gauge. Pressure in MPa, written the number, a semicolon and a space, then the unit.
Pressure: 1.1; MPa
